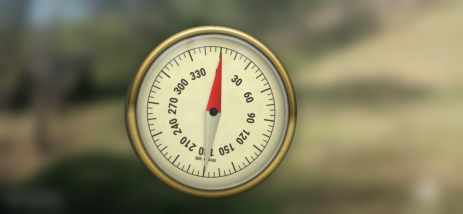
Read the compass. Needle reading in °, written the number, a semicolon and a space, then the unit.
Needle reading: 0; °
